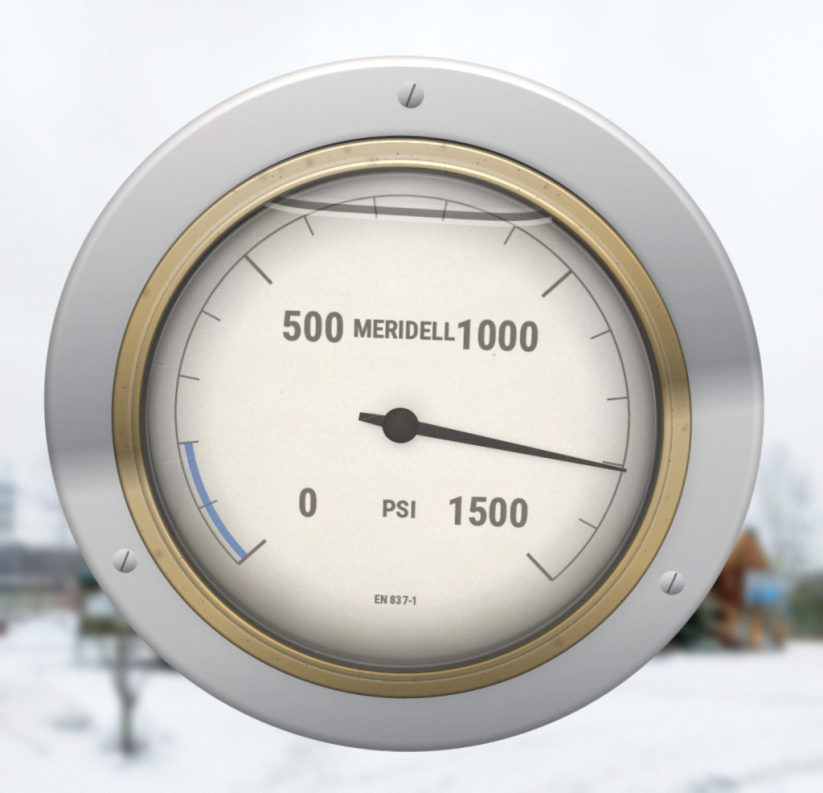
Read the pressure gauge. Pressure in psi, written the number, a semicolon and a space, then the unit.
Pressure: 1300; psi
